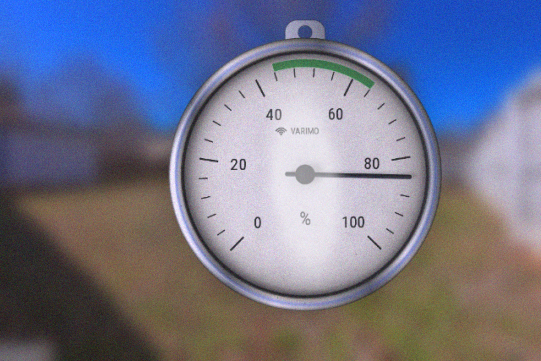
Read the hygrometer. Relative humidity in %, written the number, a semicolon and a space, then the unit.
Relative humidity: 84; %
